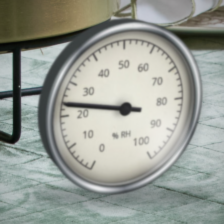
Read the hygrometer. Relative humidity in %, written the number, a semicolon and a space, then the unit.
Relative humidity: 24; %
